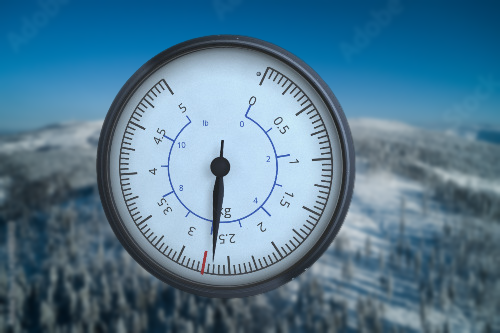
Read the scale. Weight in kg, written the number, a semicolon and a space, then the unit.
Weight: 2.65; kg
